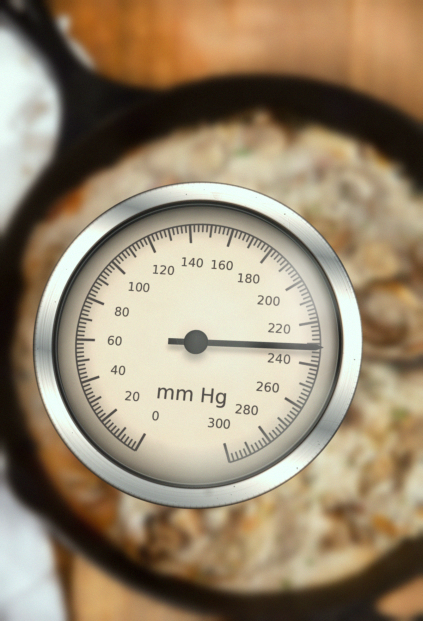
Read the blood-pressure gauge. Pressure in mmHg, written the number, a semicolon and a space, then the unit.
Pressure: 232; mmHg
